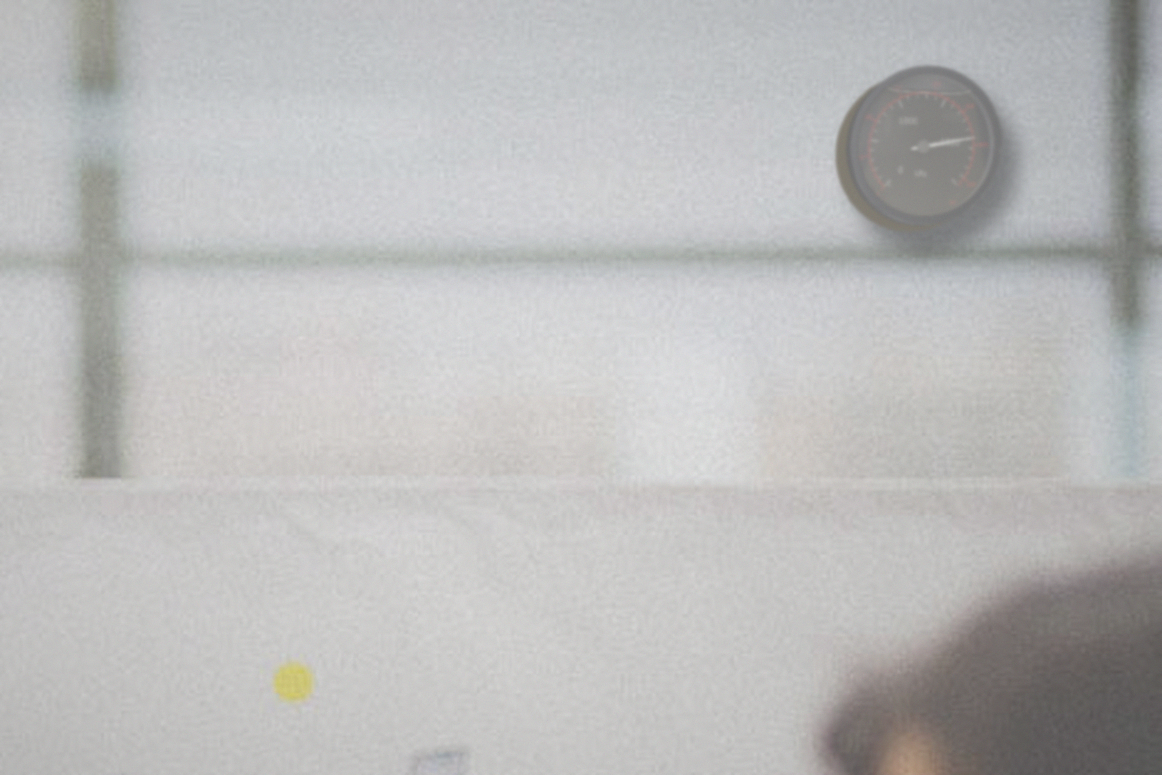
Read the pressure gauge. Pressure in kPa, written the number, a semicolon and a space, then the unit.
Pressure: 2000; kPa
